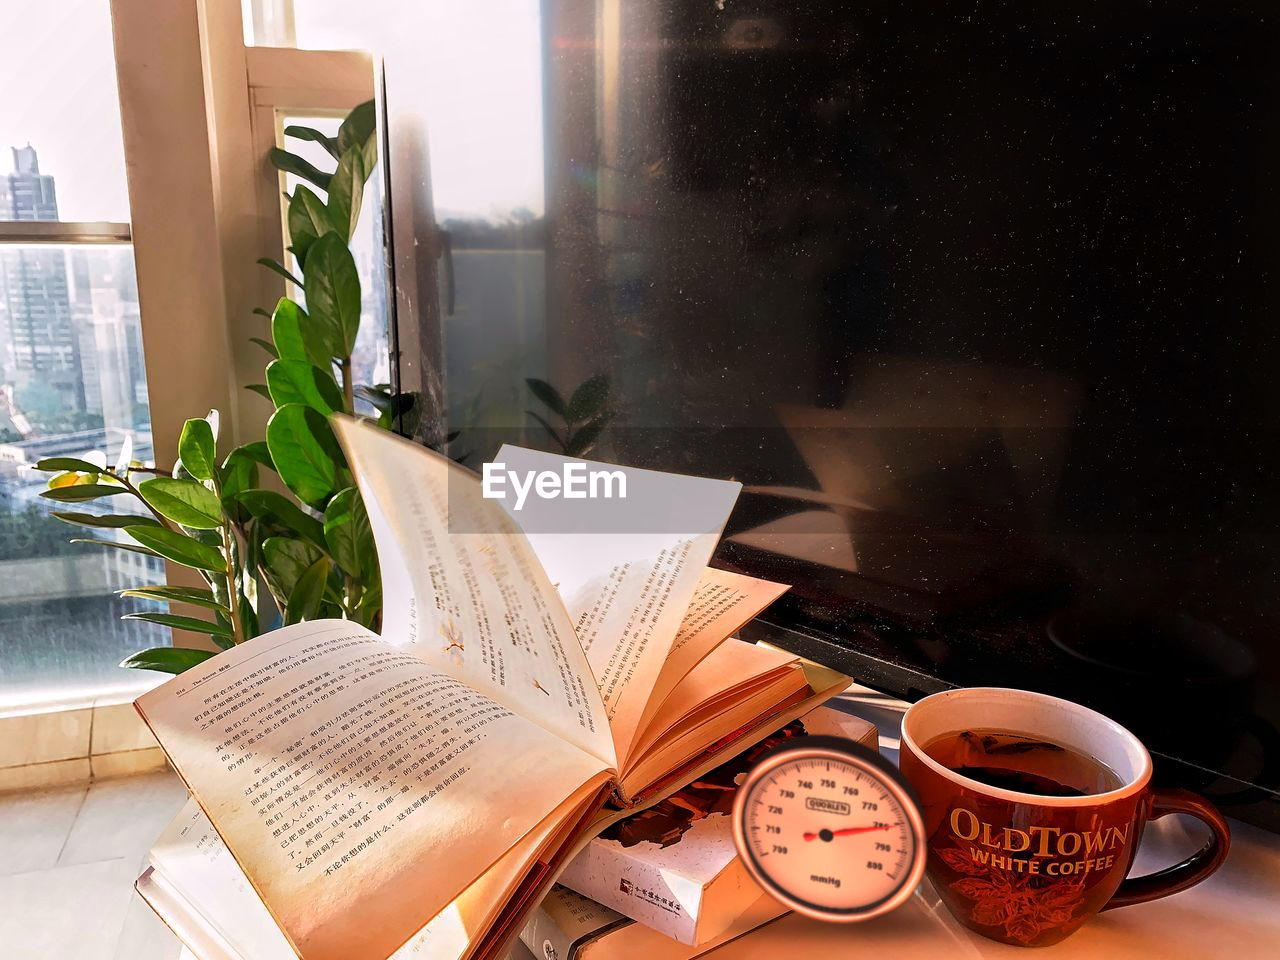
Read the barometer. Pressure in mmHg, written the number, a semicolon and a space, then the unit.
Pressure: 780; mmHg
